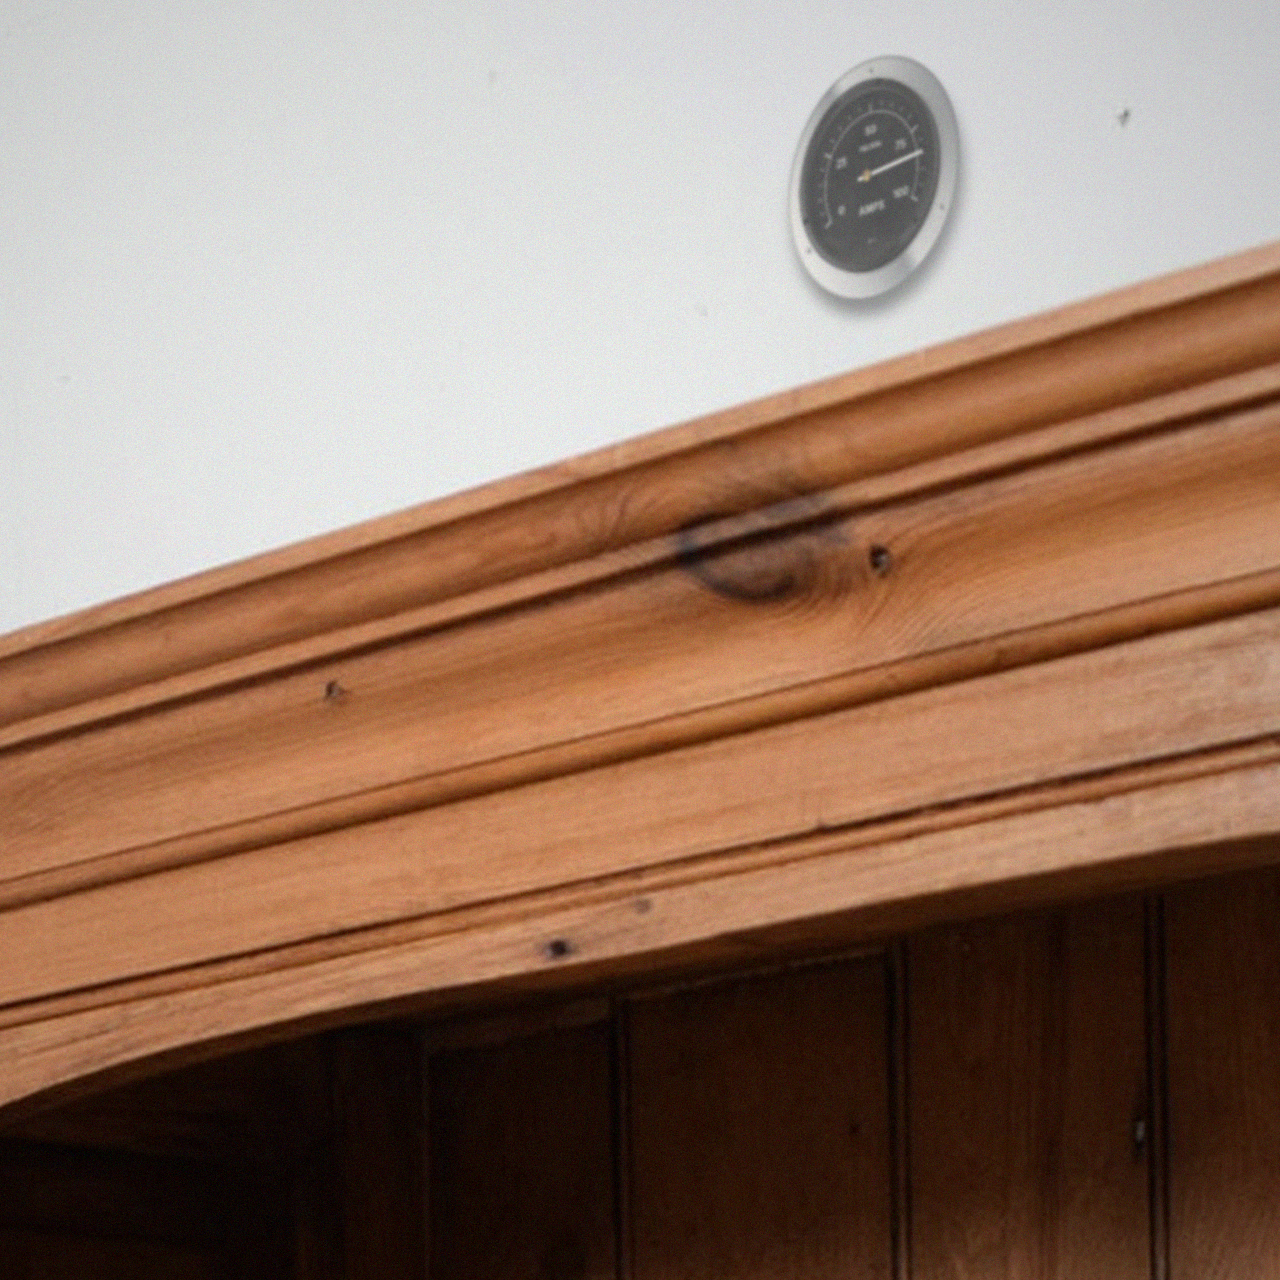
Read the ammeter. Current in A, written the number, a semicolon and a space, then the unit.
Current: 85; A
